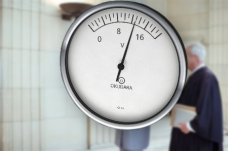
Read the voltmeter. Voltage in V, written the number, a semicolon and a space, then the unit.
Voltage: 13; V
